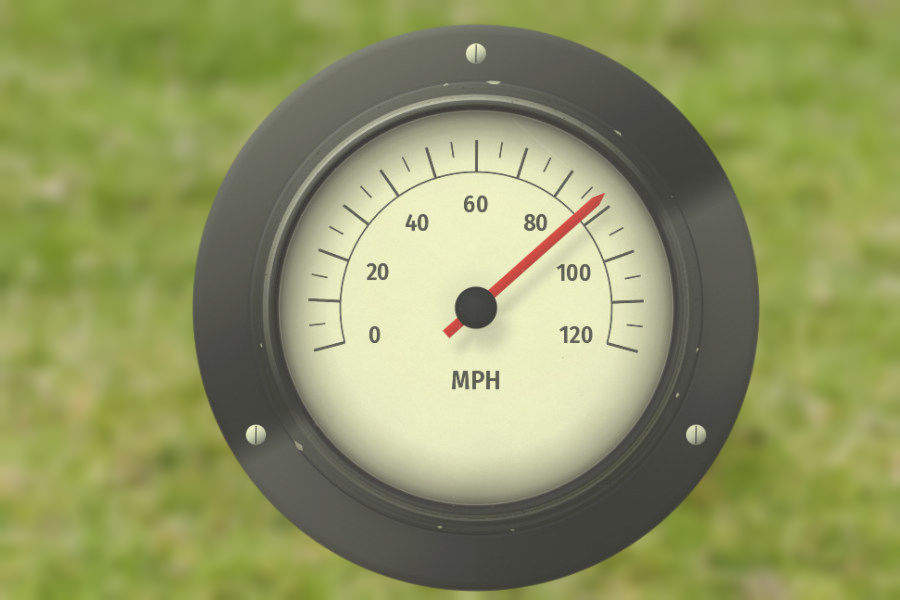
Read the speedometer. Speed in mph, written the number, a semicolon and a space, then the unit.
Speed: 87.5; mph
